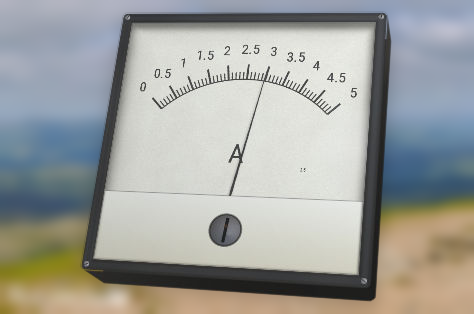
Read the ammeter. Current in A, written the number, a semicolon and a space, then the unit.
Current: 3; A
